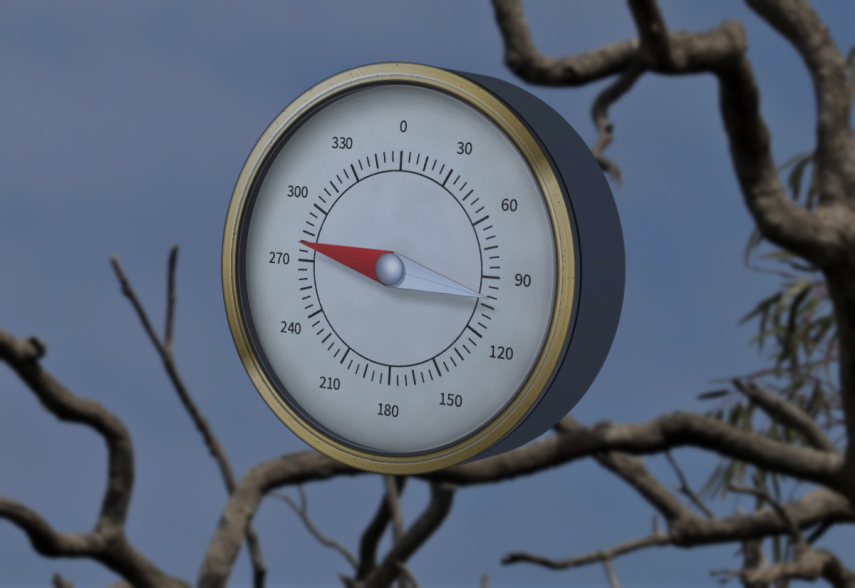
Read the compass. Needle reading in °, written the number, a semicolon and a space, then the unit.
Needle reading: 280; °
